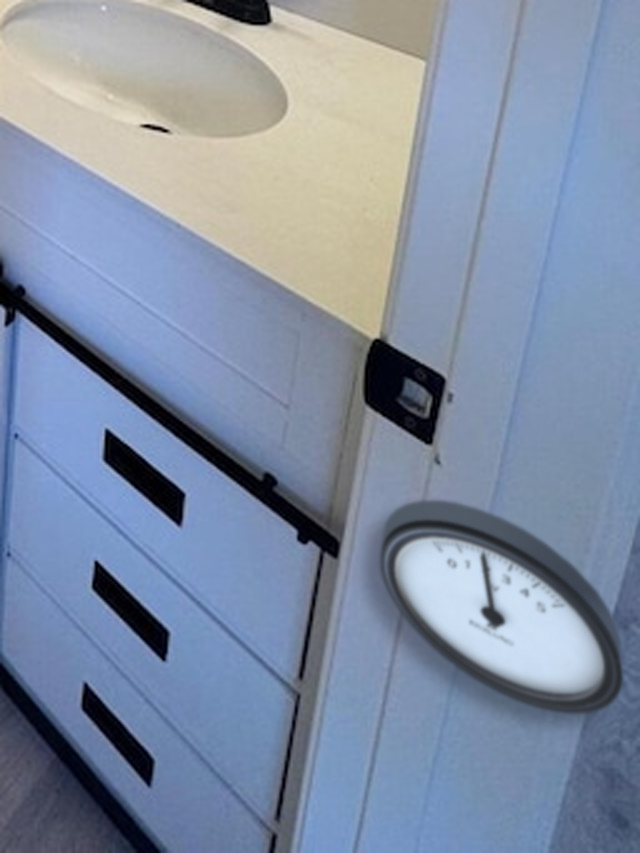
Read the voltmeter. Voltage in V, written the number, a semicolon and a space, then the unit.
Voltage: 2; V
